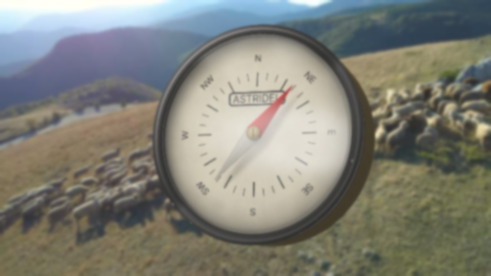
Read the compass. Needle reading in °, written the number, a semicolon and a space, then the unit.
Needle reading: 40; °
